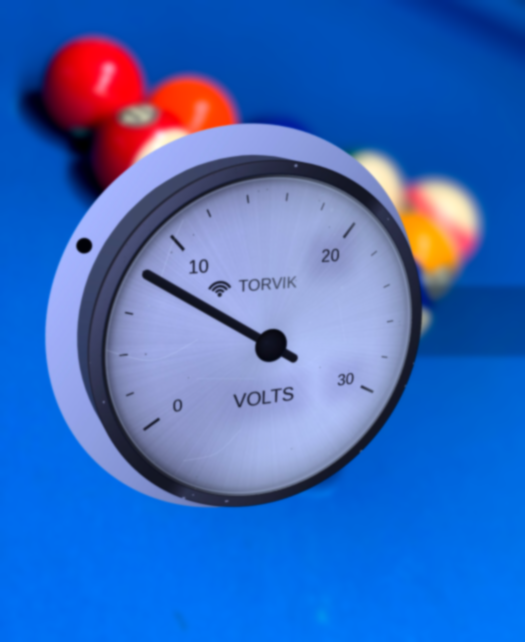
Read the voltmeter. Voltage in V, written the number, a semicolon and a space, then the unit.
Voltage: 8; V
